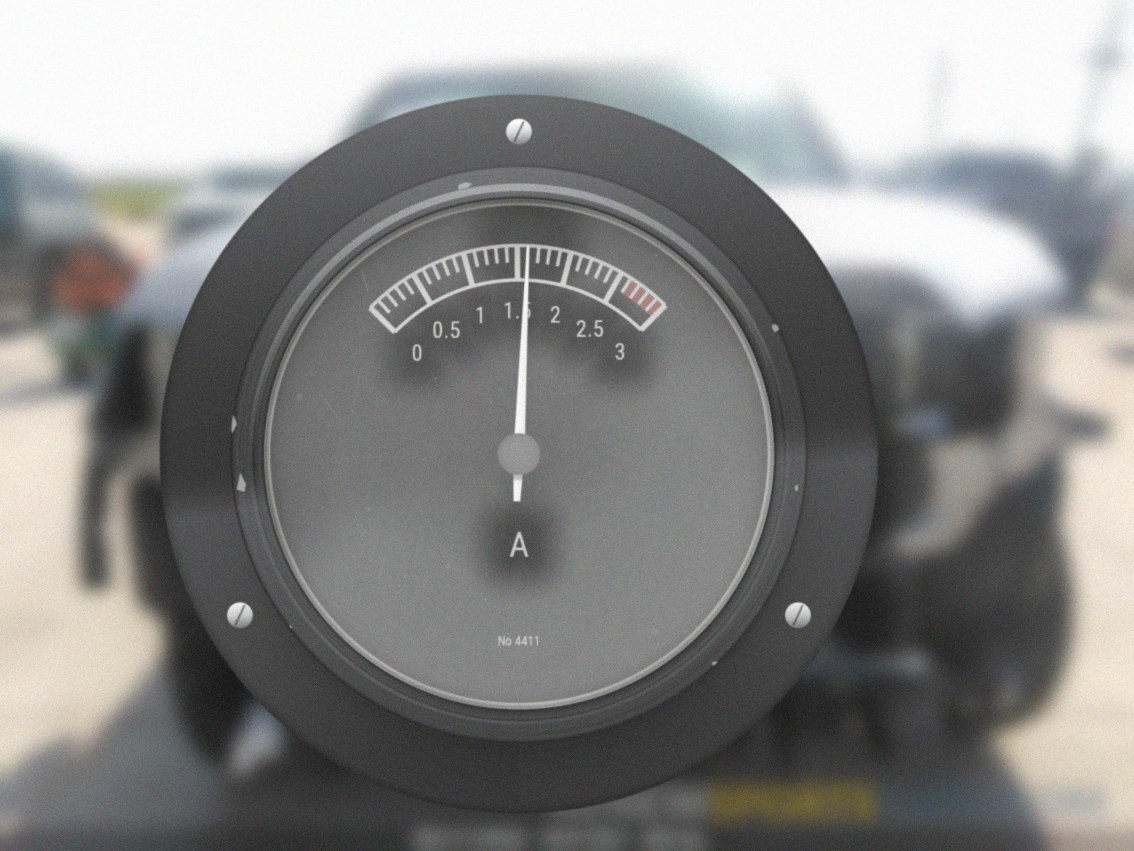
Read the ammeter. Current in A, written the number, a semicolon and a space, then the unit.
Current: 1.6; A
